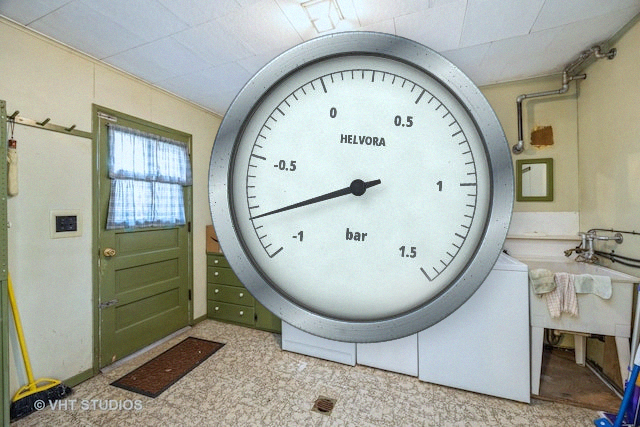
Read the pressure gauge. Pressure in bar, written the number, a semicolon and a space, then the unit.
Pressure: -0.8; bar
